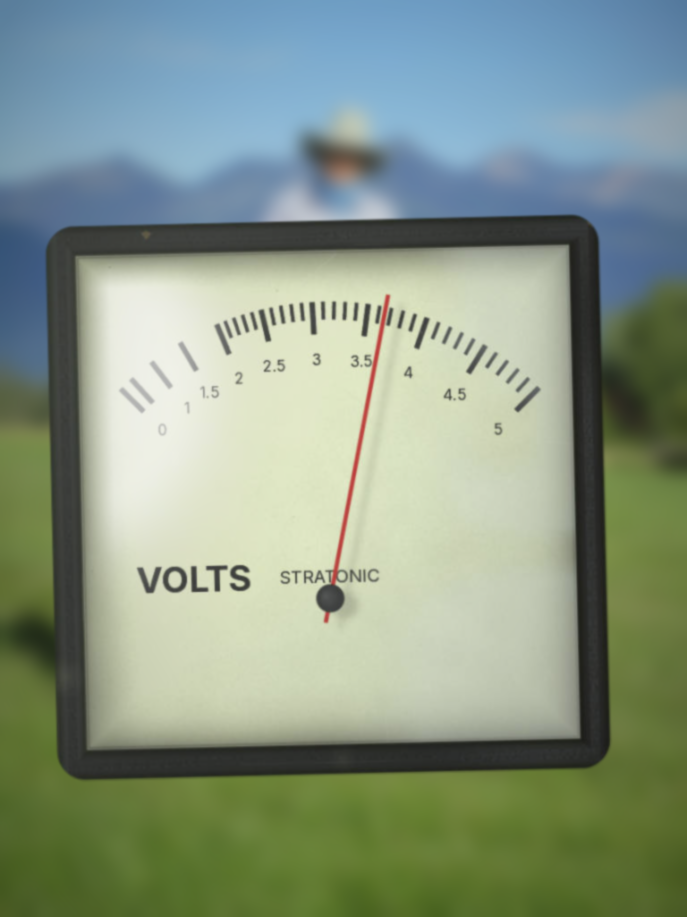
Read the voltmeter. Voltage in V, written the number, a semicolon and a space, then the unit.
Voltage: 3.65; V
